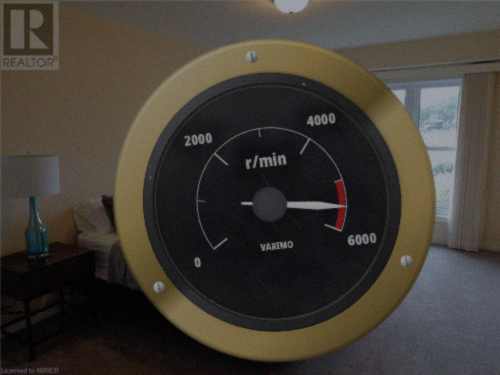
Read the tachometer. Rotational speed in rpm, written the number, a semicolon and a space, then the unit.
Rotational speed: 5500; rpm
